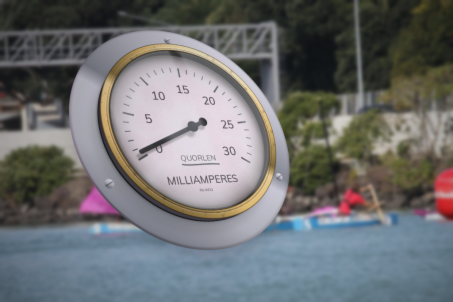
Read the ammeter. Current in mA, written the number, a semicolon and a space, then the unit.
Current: 0.5; mA
